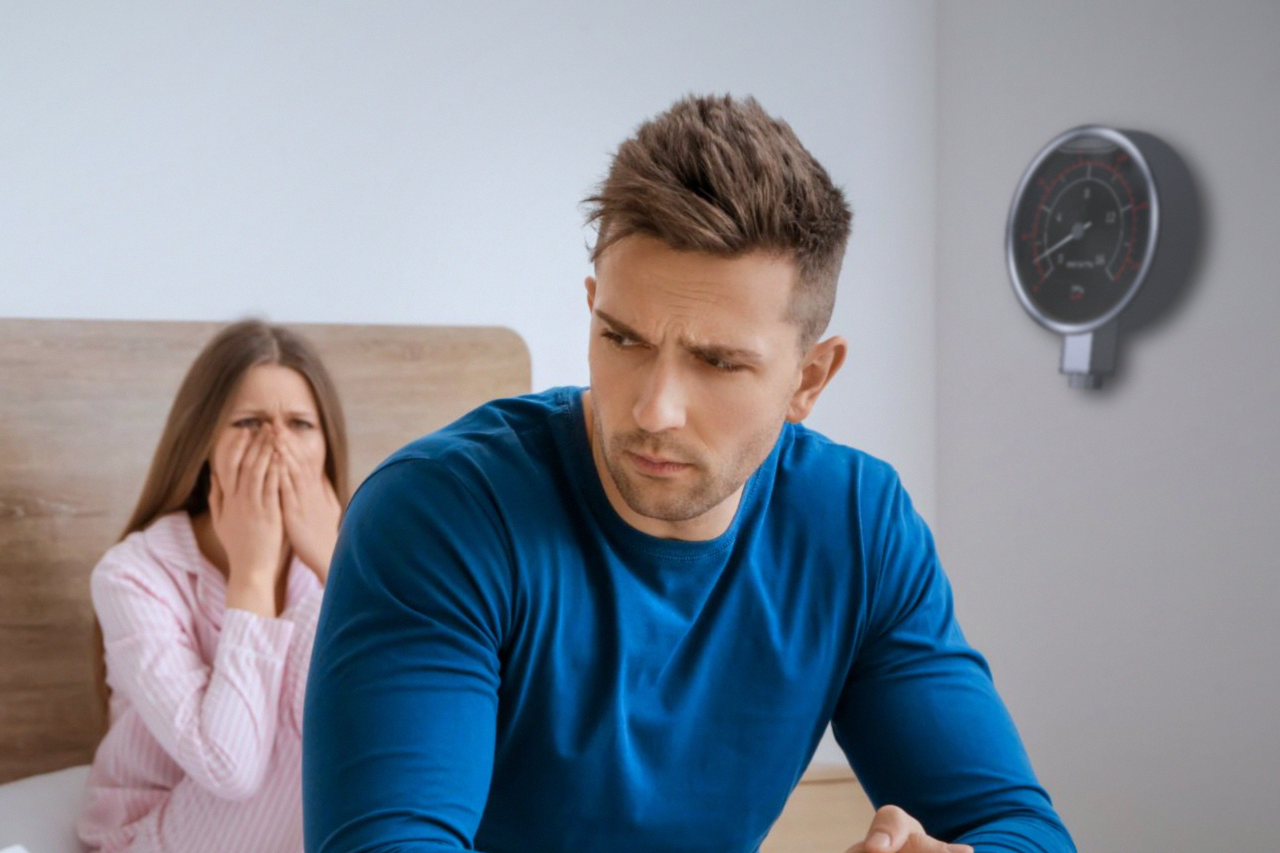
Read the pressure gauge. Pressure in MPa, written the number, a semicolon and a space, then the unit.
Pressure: 1; MPa
